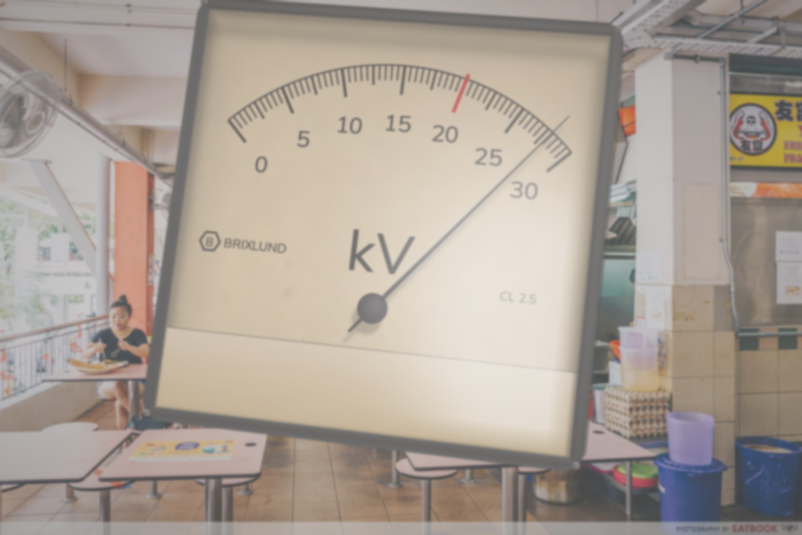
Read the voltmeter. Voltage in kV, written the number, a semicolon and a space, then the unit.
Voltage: 28; kV
